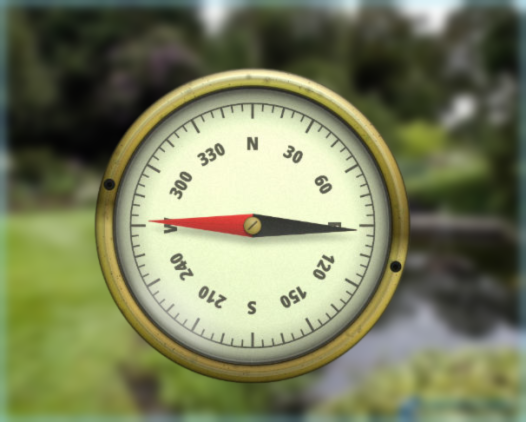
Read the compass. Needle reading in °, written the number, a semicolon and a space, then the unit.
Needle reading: 272.5; °
